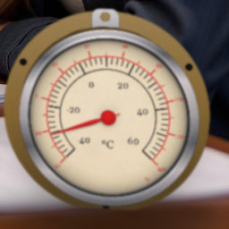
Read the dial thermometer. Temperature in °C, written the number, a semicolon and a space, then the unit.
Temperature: -30; °C
